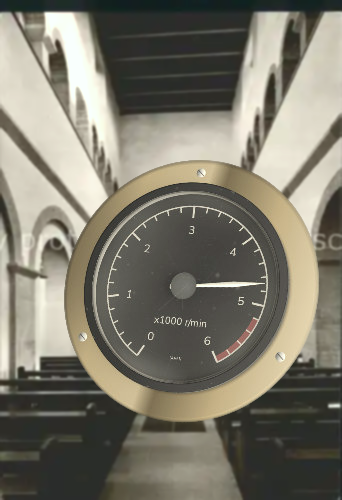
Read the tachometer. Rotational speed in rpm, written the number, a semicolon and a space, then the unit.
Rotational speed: 4700; rpm
